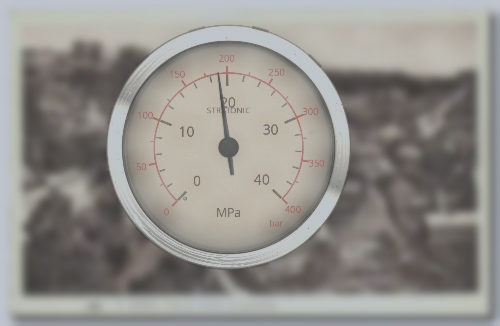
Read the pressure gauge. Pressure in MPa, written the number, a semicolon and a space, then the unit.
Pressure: 19; MPa
